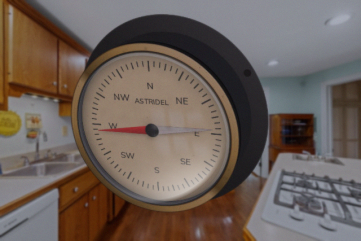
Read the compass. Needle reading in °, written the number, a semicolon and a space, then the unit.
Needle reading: 265; °
